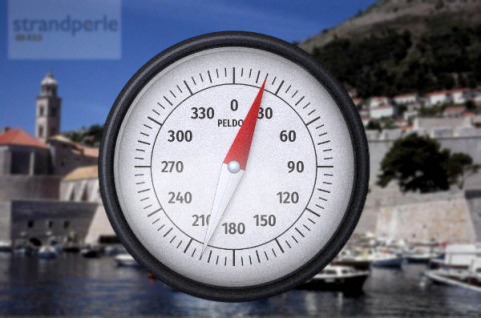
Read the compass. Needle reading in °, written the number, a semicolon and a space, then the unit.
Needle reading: 20; °
